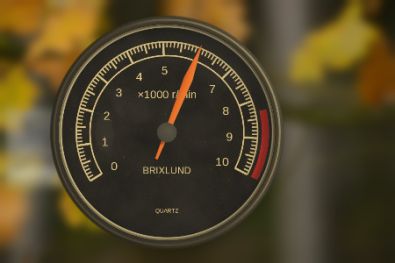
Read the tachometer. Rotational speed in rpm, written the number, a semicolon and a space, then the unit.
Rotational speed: 6000; rpm
